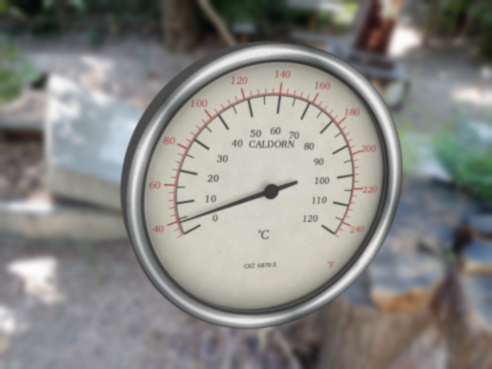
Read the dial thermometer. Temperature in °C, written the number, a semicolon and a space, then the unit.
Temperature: 5; °C
